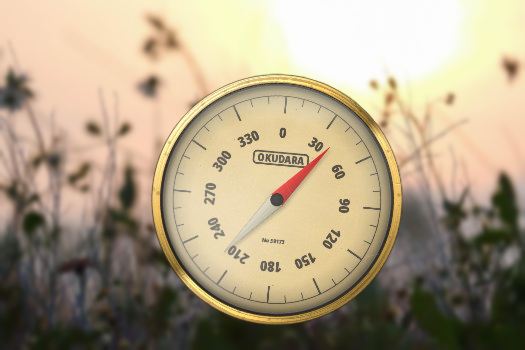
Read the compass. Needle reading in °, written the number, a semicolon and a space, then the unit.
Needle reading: 40; °
